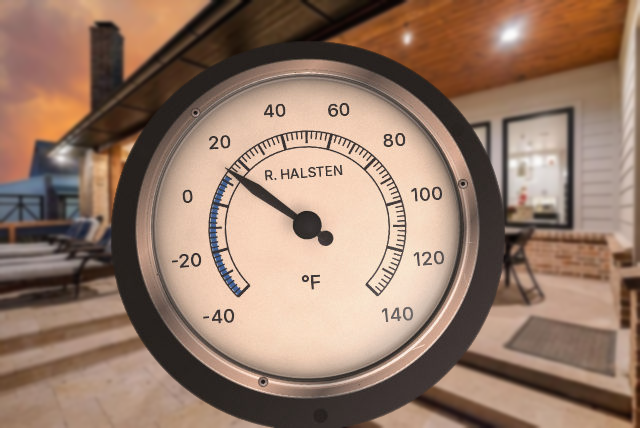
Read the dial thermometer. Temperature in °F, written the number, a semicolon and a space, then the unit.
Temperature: 14; °F
